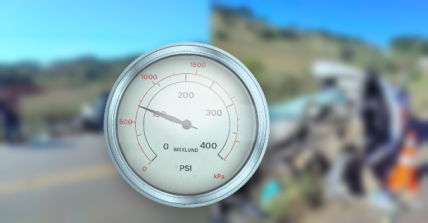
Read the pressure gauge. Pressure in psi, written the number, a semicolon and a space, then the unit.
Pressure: 100; psi
